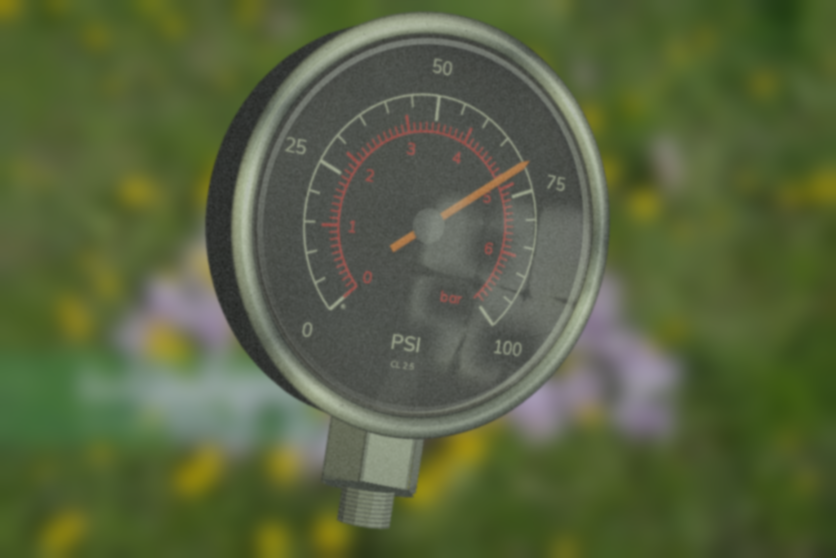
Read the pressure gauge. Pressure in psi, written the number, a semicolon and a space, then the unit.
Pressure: 70; psi
